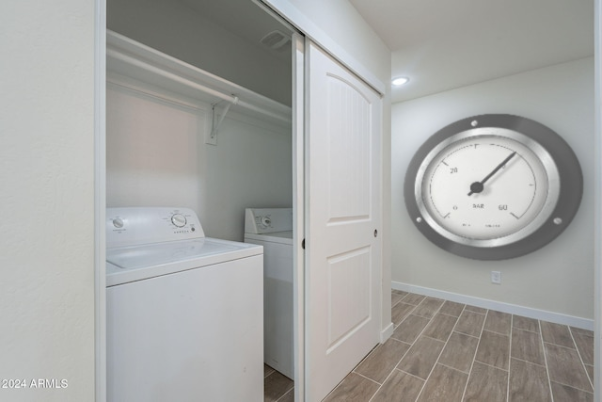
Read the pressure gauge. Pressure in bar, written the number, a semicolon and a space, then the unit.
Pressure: 40; bar
